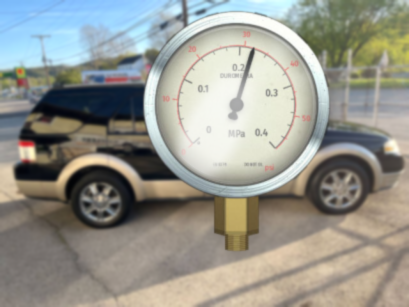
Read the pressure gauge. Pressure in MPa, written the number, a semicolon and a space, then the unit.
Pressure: 0.22; MPa
